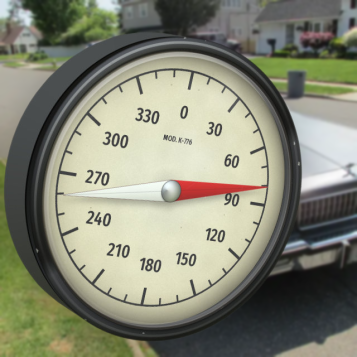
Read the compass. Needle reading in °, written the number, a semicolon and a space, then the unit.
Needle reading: 80; °
